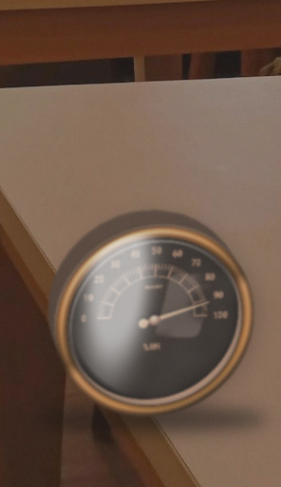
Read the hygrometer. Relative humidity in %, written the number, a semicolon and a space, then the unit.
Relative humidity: 90; %
